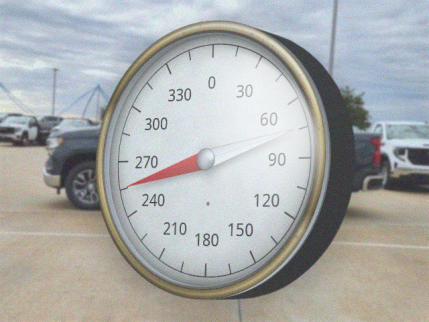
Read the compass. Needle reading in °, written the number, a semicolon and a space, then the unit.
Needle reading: 255; °
